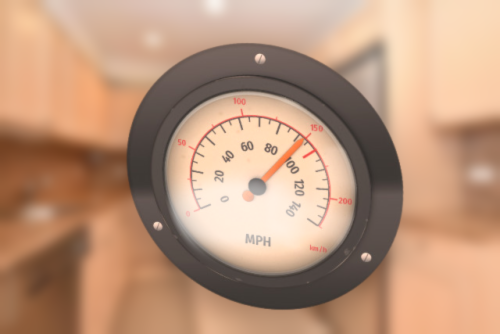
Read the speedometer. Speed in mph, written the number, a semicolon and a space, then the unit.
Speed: 92.5; mph
